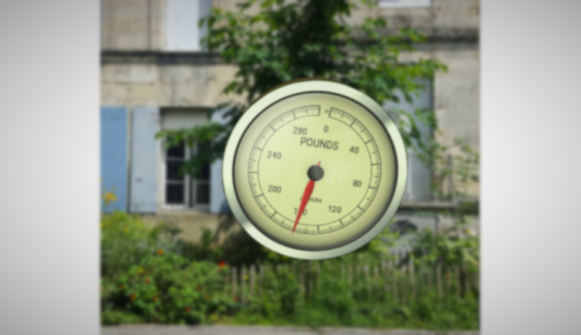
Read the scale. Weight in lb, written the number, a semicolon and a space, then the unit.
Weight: 160; lb
